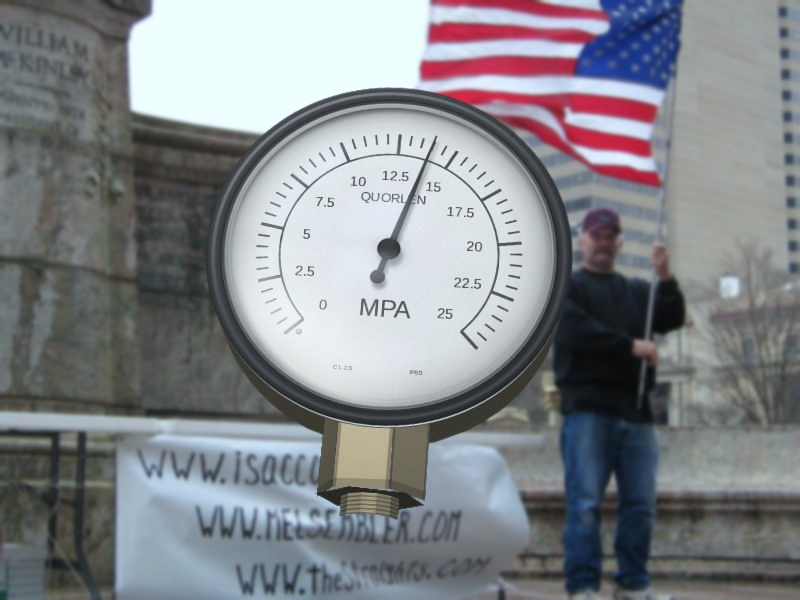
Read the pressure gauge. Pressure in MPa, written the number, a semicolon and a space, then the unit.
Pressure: 14; MPa
